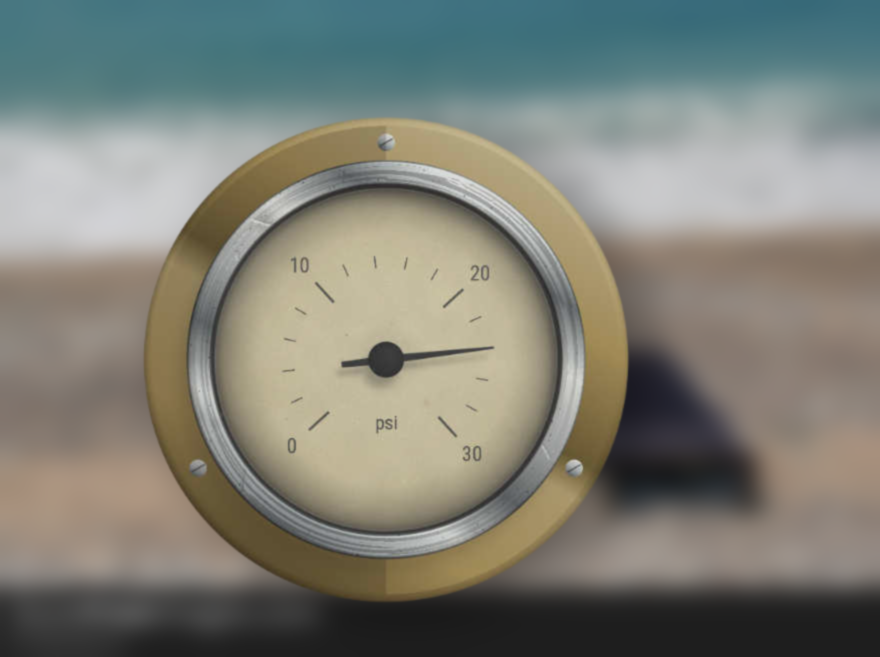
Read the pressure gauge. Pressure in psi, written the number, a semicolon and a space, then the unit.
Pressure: 24; psi
